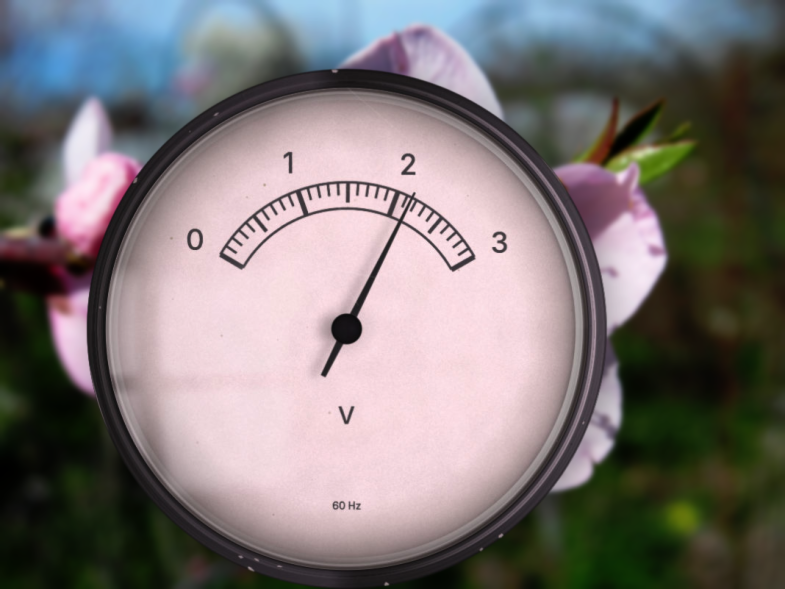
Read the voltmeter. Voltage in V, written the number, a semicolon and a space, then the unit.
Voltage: 2.15; V
